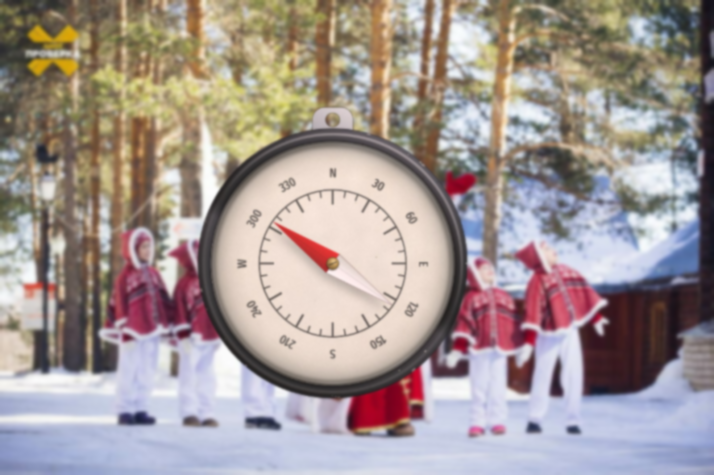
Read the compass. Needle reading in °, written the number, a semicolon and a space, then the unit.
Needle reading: 305; °
